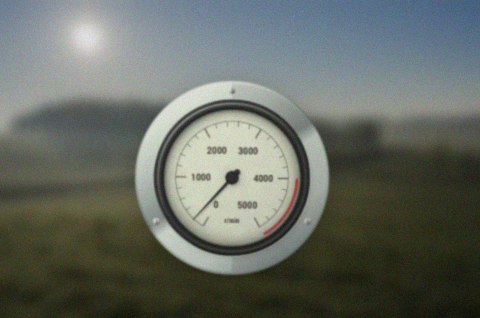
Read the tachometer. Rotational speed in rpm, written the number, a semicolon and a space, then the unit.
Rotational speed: 200; rpm
